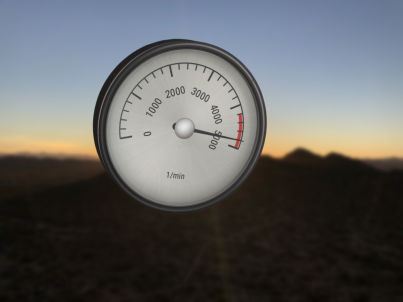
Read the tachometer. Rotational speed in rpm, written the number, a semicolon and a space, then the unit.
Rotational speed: 4800; rpm
